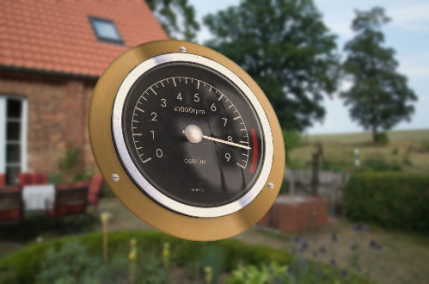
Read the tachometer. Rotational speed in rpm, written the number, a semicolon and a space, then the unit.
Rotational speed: 8250; rpm
